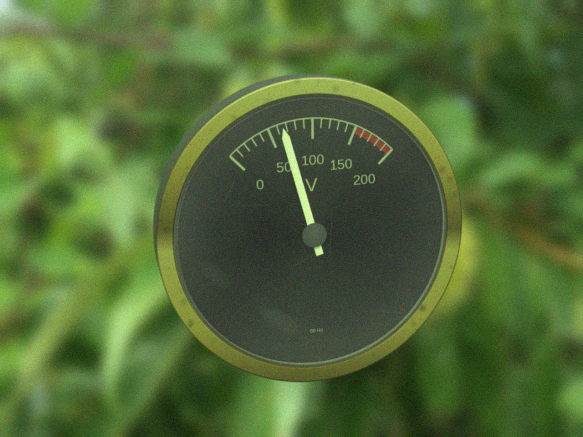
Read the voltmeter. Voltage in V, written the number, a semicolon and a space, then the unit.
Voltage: 65; V
